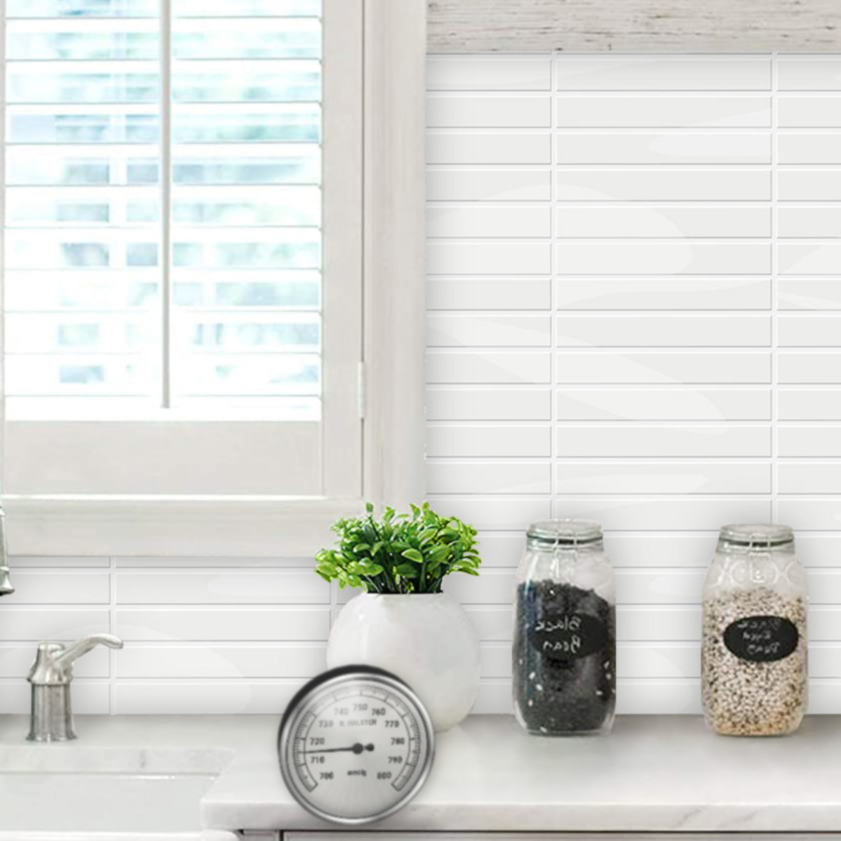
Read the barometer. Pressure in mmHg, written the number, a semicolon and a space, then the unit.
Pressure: 715; mmHg
